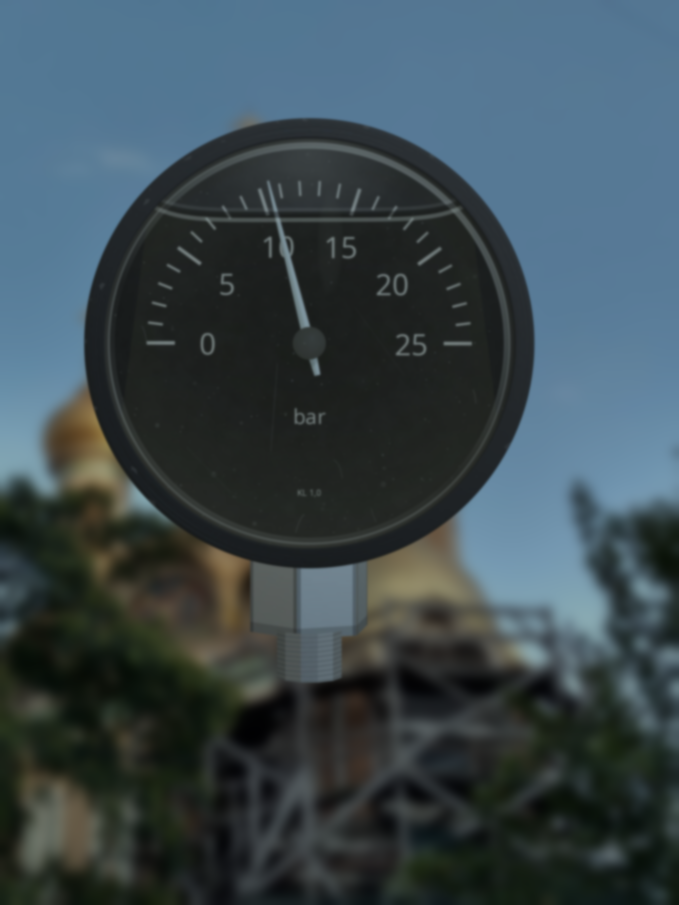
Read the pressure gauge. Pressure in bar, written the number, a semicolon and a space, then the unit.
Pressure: 10.5; bar
